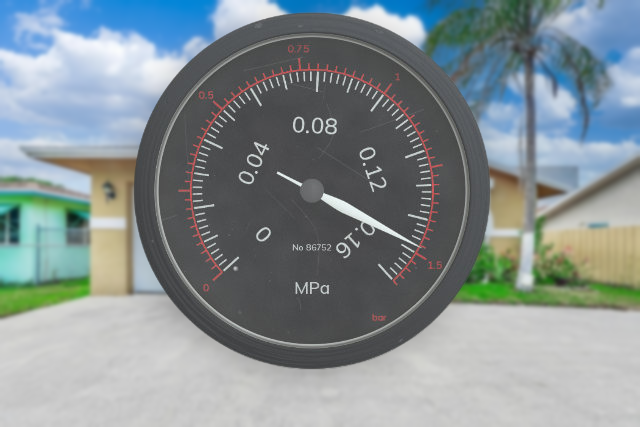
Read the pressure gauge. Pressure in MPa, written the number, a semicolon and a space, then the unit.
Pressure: 0.148; MPa
